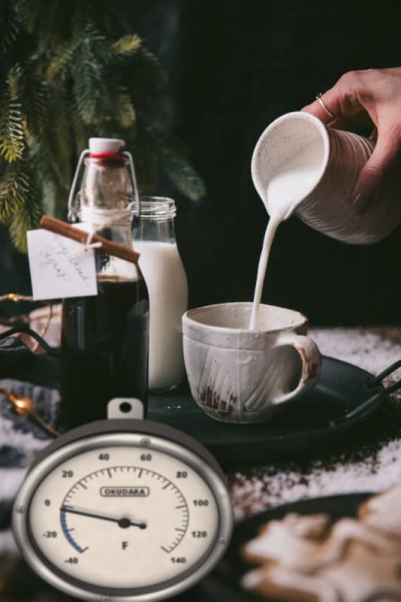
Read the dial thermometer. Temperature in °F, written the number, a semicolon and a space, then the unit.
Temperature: 0; °F
